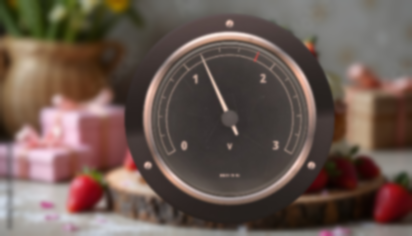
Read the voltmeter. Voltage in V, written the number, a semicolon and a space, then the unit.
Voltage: 1.2; V
